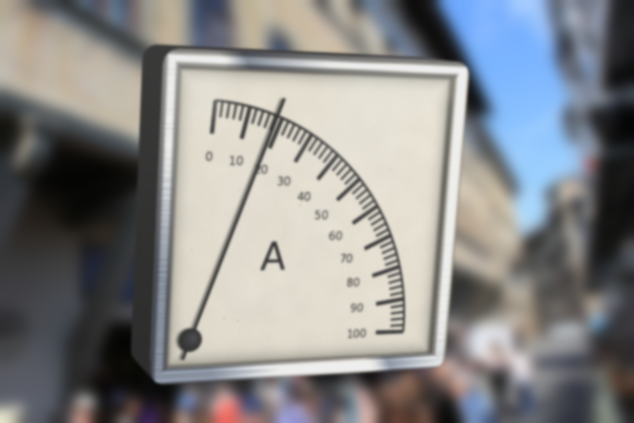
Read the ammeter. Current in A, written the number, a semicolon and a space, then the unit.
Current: 18; A
